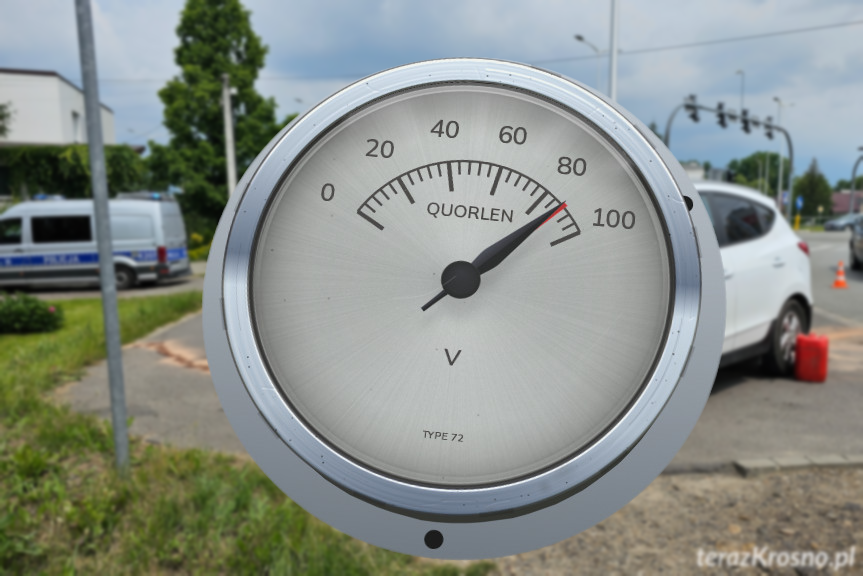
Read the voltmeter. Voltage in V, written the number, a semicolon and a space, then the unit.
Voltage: 88; V
